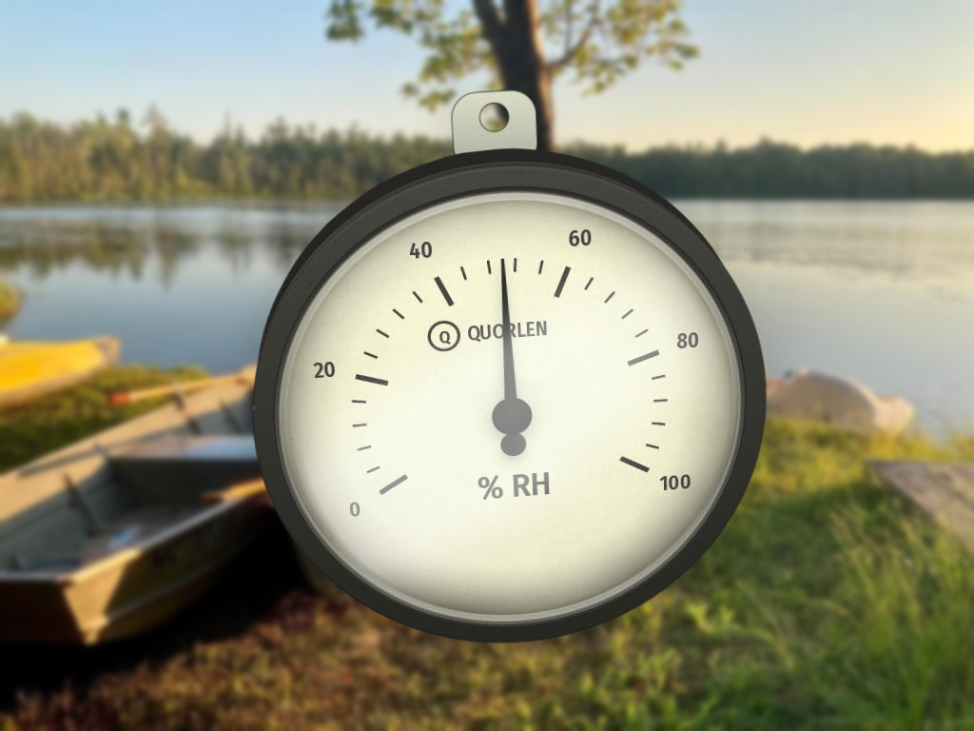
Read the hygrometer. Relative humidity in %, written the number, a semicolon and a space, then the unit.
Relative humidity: 50; %
